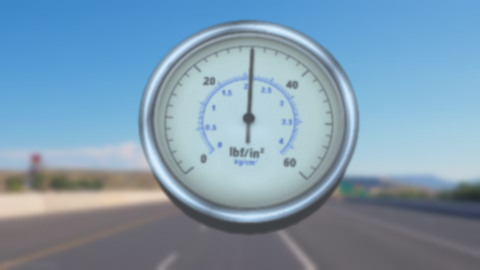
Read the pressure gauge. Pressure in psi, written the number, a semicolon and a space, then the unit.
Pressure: 30; psi
